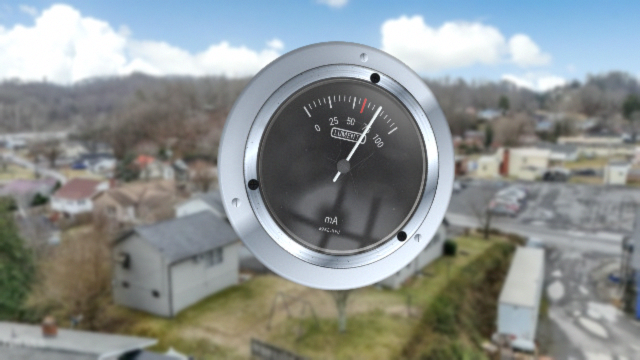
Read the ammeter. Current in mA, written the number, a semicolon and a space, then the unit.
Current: 75; mA
